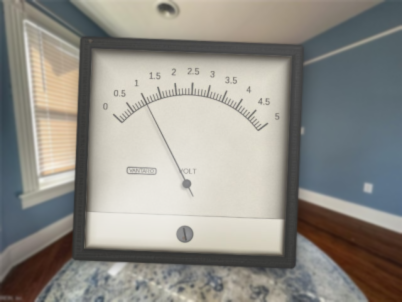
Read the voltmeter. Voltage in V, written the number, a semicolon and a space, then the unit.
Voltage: 1; V
